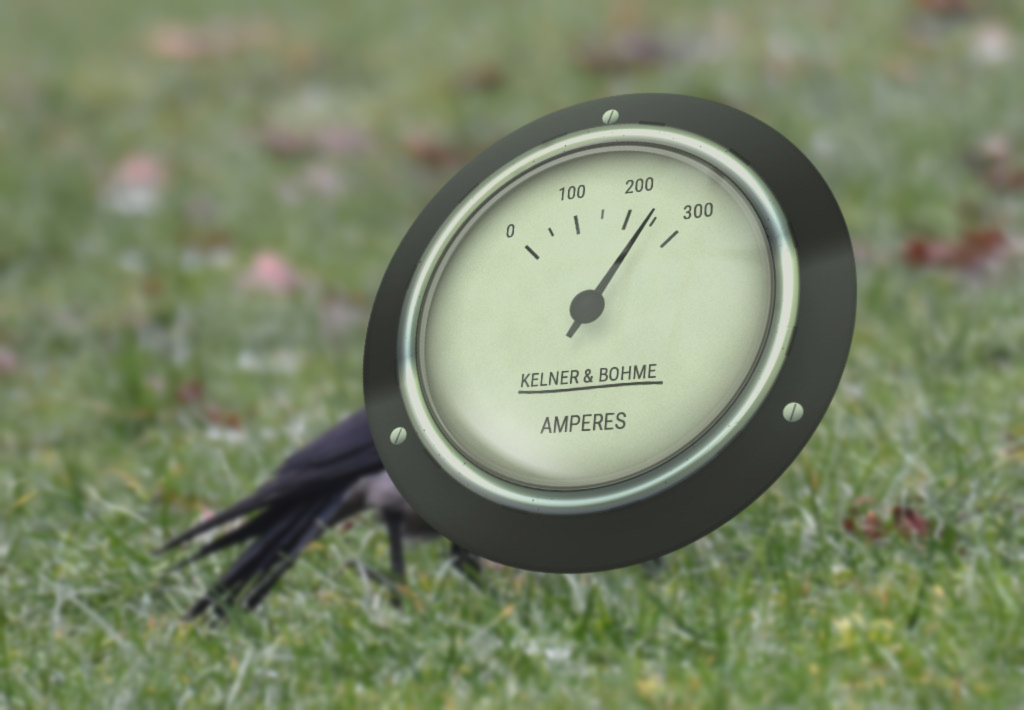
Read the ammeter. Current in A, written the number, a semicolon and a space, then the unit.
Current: 250; A
